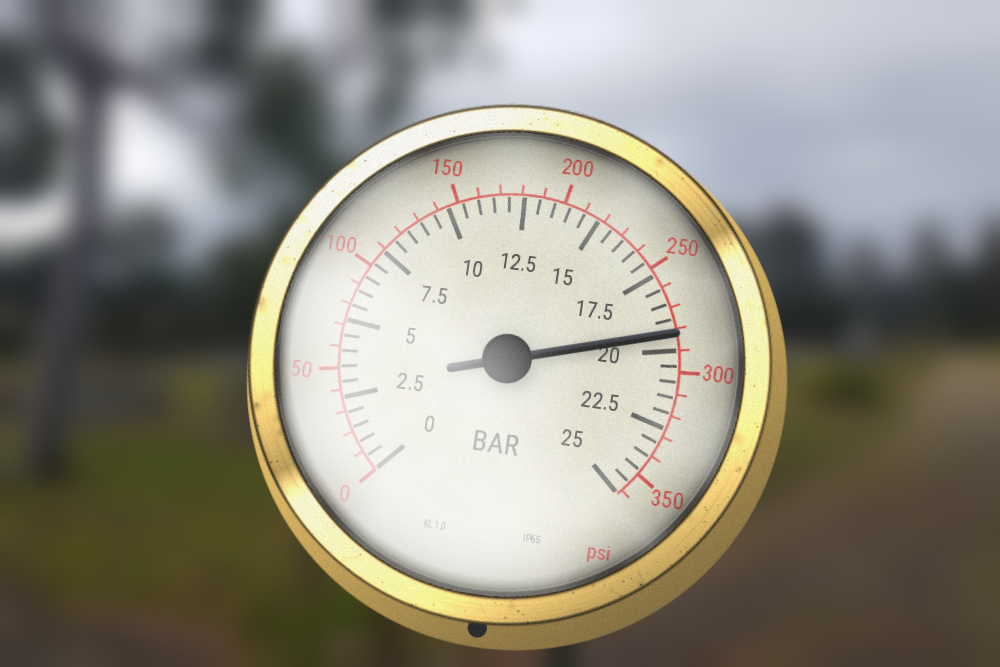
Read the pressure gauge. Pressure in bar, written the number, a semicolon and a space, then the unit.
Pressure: 19.5; bar
